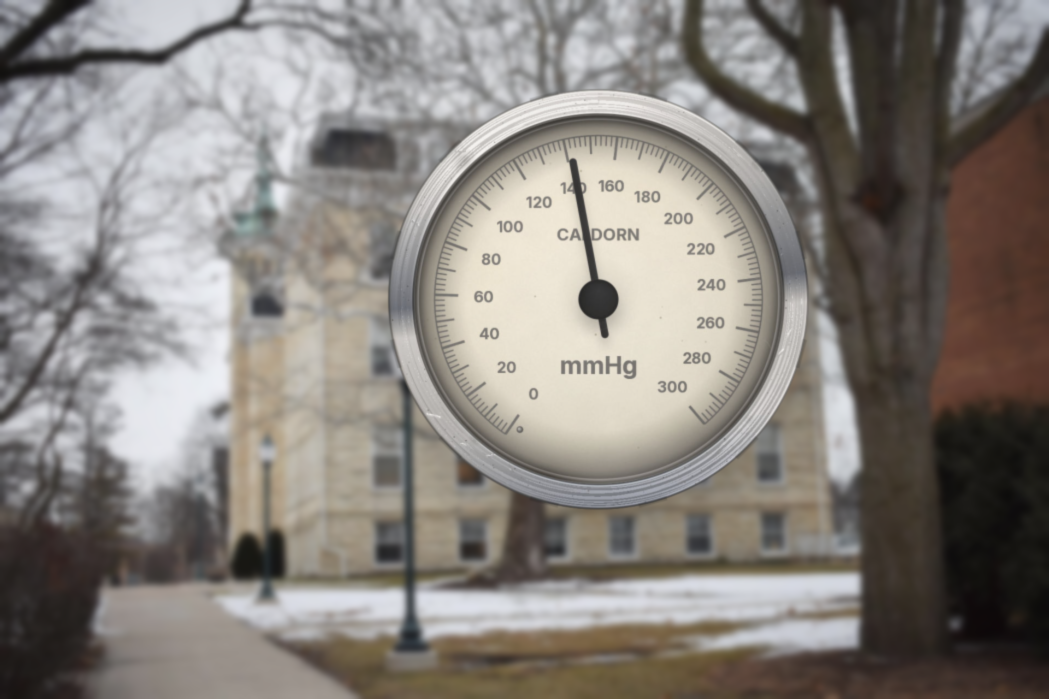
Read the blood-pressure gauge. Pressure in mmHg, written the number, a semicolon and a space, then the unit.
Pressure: 142; mmHg
